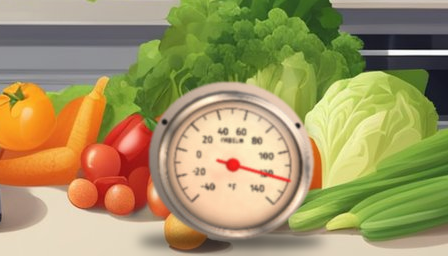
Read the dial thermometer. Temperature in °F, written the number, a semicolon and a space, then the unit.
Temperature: 120; °F
